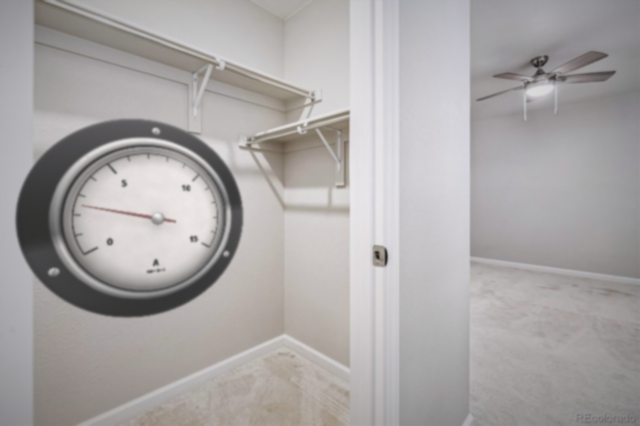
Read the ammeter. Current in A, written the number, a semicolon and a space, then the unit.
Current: 2.5; A
